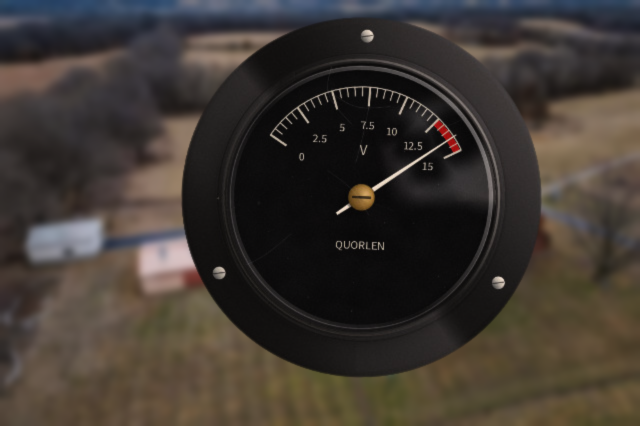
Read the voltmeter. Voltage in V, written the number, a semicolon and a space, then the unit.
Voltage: 14; V
